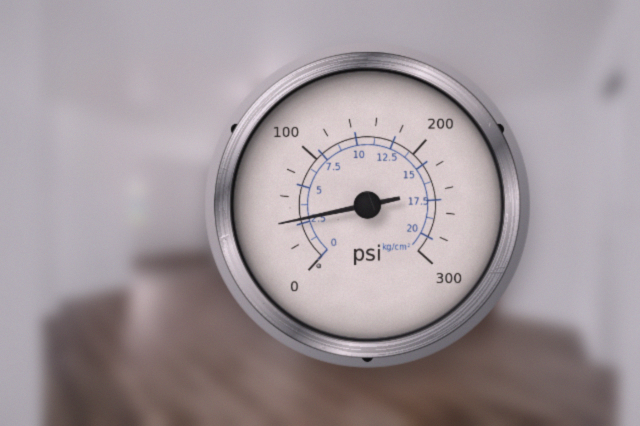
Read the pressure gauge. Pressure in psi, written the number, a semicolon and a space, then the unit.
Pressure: 40; psi
